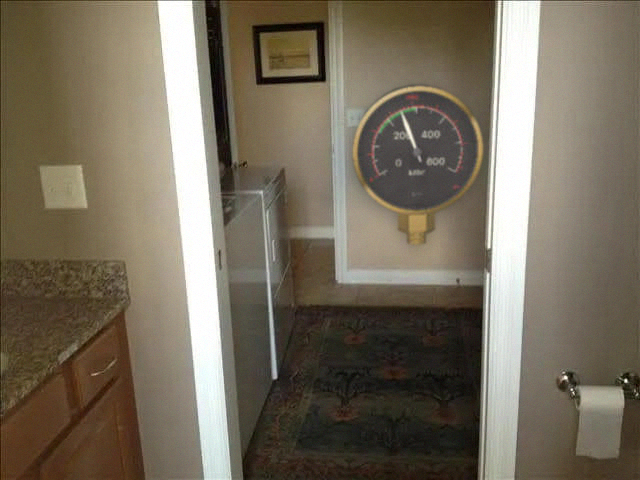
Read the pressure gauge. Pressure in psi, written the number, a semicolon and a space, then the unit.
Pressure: 250; psi
